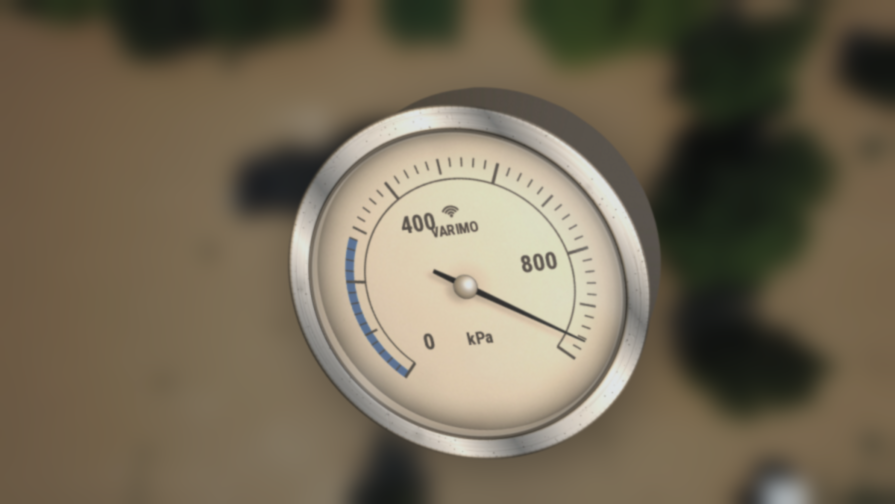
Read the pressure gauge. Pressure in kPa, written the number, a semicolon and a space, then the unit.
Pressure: 960; kPa
